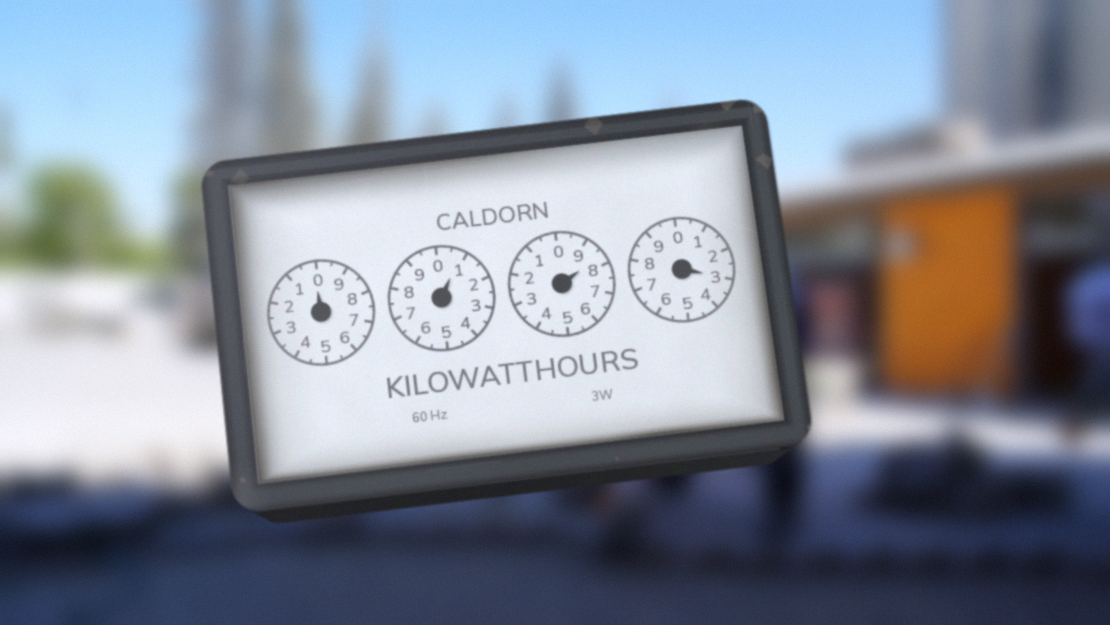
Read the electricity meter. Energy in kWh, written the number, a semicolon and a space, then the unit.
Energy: 83; kWh
